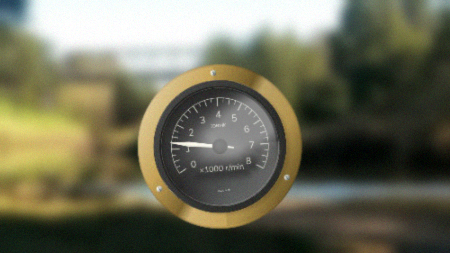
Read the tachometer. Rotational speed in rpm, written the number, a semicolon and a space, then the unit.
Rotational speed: 1250; rpm
